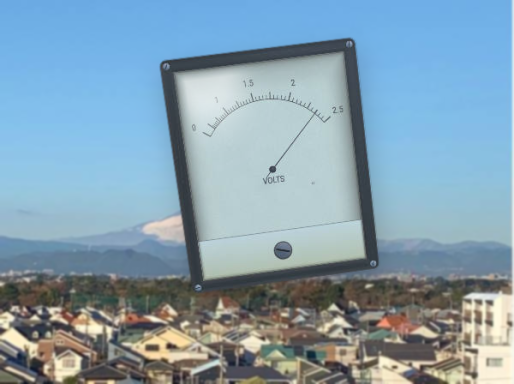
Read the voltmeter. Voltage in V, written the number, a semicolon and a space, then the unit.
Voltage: 2.35; V
